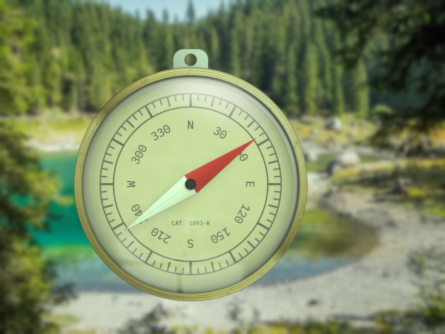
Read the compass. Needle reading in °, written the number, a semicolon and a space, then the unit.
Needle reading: 55; °
